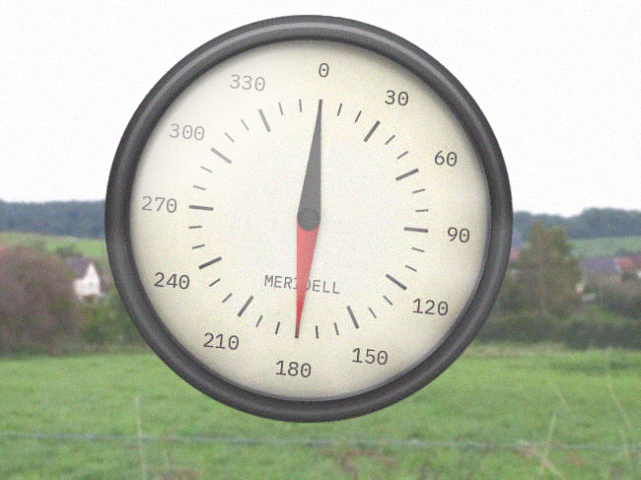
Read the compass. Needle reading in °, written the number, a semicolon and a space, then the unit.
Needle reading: 180; °
